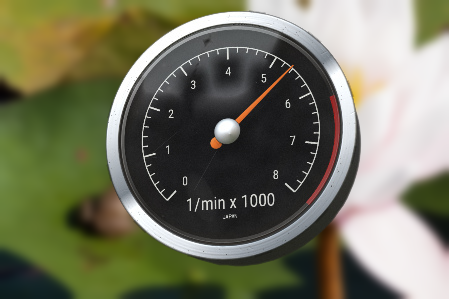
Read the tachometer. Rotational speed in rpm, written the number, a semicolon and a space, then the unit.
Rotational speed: 5400; rpm
